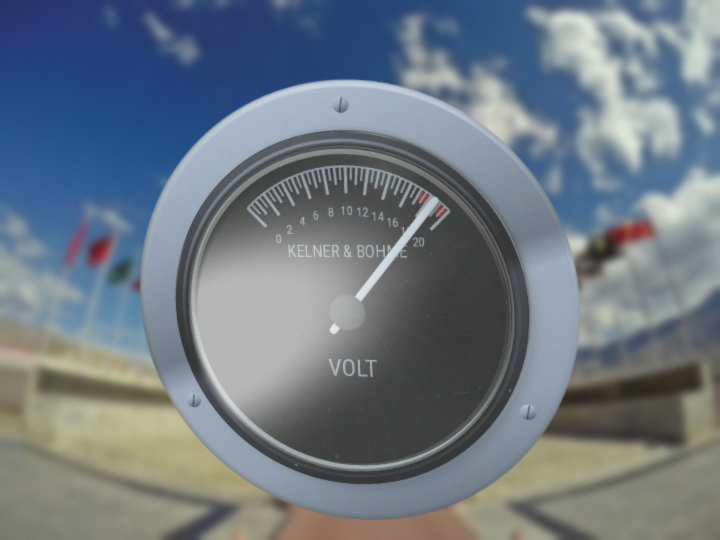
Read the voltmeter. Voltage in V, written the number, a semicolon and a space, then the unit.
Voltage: 18.5; V
